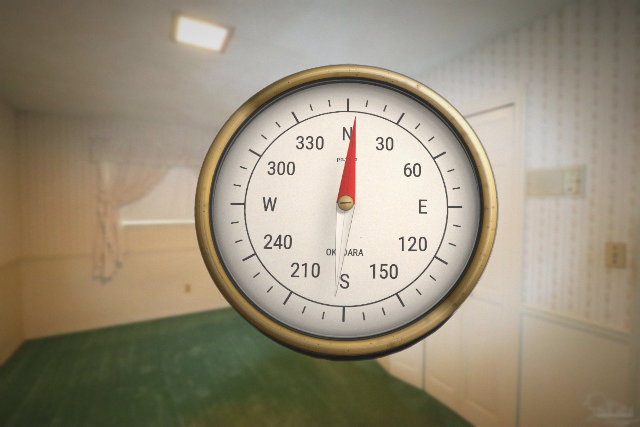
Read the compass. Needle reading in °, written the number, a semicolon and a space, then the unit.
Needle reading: 5; °
